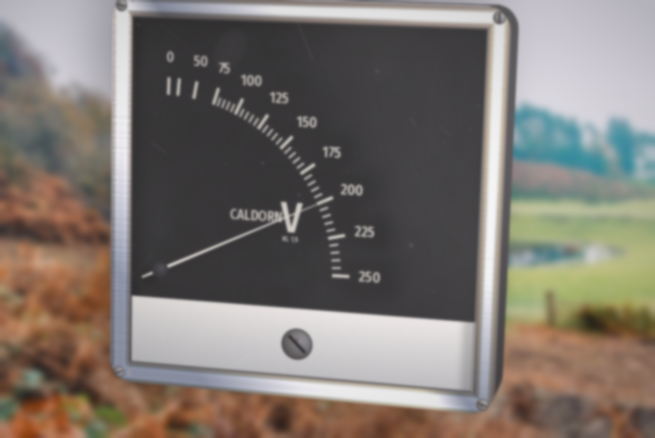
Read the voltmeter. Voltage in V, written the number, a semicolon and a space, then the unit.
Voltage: 200; V
